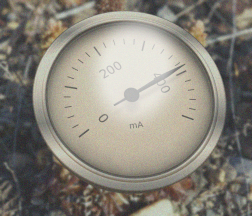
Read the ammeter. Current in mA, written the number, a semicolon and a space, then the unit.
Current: 390; mA
